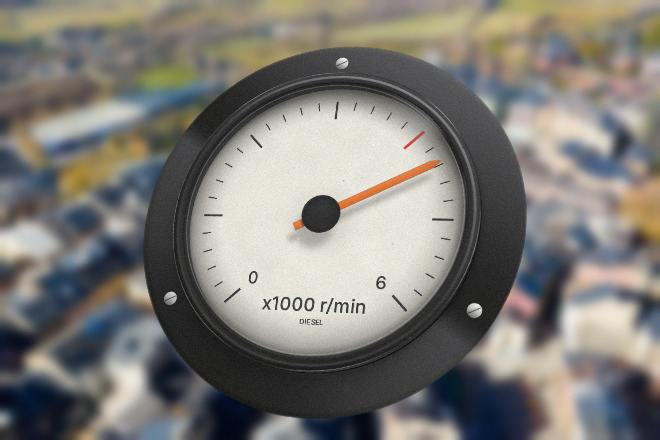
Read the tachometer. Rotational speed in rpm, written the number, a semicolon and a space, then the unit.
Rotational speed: 4400; rpm
